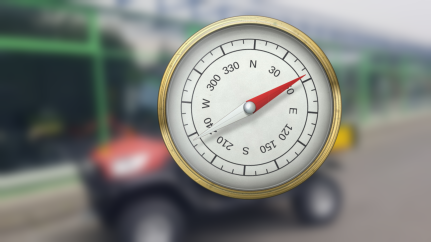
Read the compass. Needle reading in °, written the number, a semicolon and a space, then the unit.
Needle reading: 55; °
